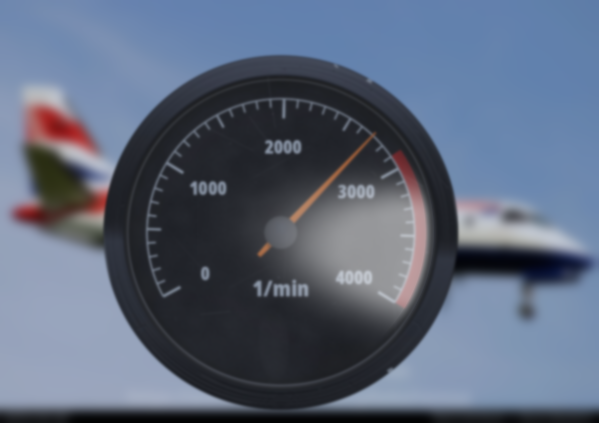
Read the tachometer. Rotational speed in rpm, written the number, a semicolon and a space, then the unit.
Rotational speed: 2700; rpm
